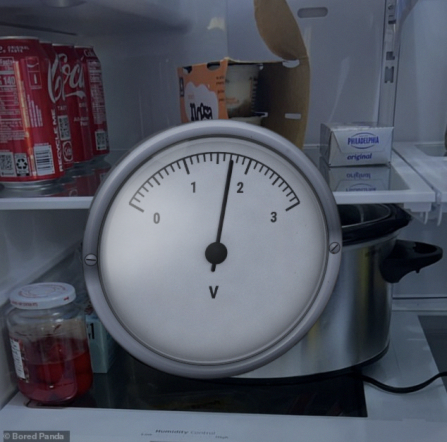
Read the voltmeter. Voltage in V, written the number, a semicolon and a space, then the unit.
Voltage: 1.7; V
